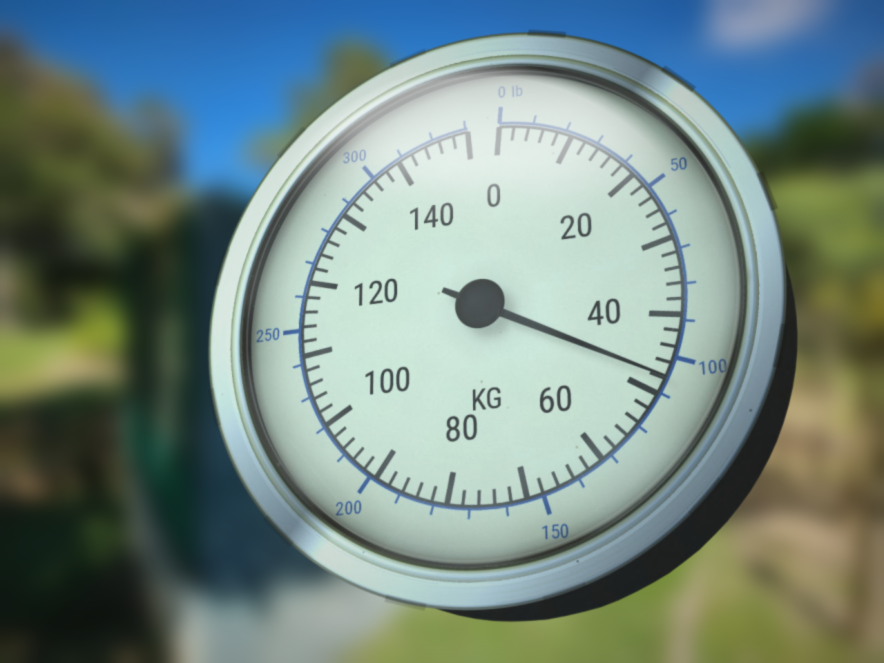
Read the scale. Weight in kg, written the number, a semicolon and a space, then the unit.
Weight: 48; kg
